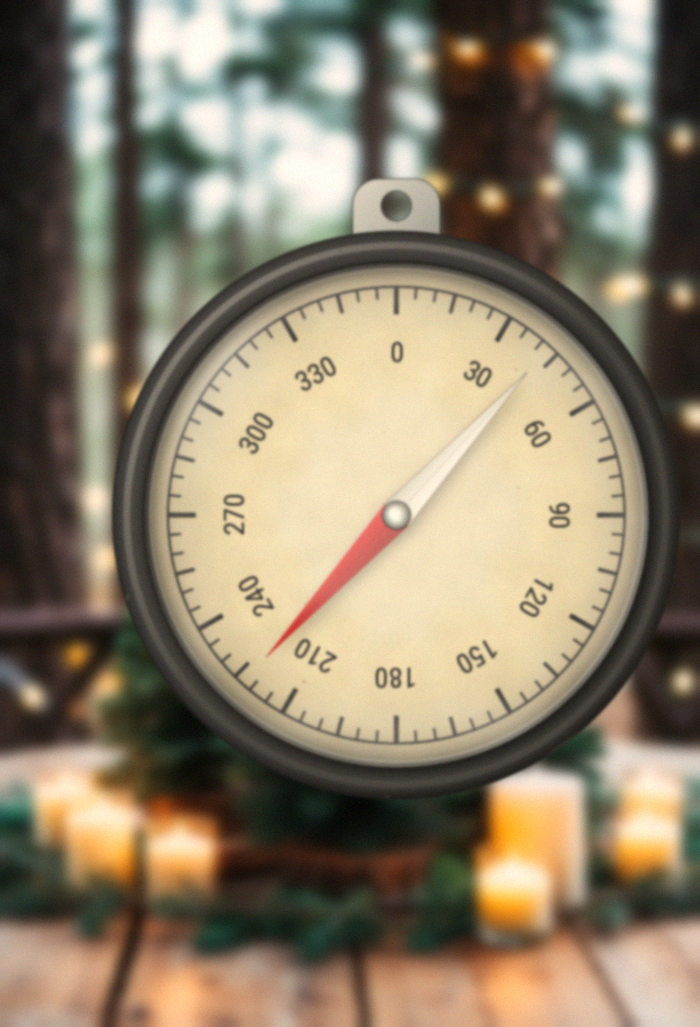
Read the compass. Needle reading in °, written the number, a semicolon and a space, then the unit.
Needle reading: 222.5; °
